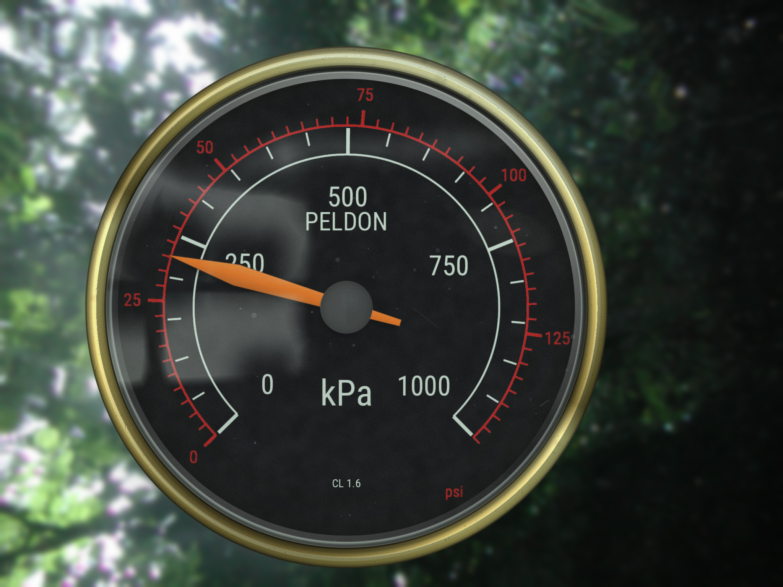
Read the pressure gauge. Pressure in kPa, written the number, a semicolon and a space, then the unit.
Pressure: 225; kPa
